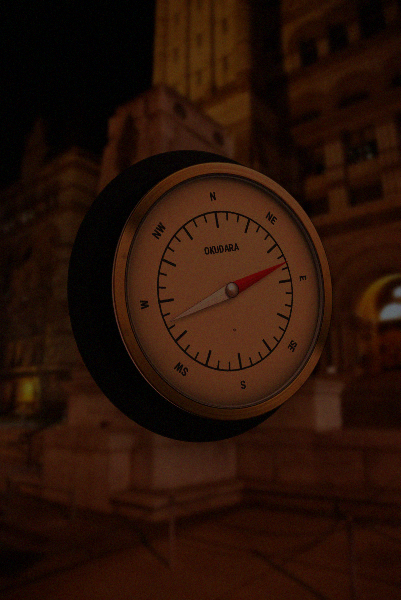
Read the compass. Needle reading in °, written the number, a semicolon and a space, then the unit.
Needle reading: 75; °
